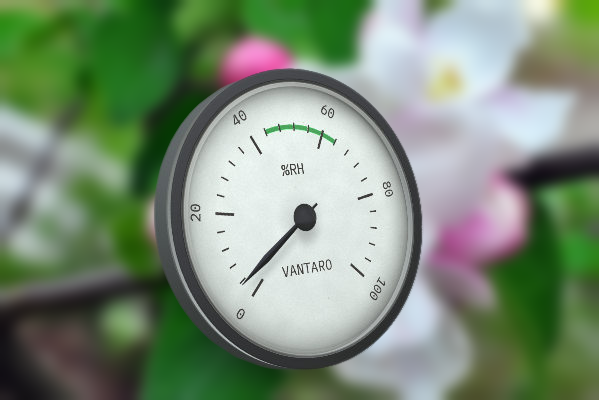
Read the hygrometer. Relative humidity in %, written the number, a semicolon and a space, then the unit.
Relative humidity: 4; %
